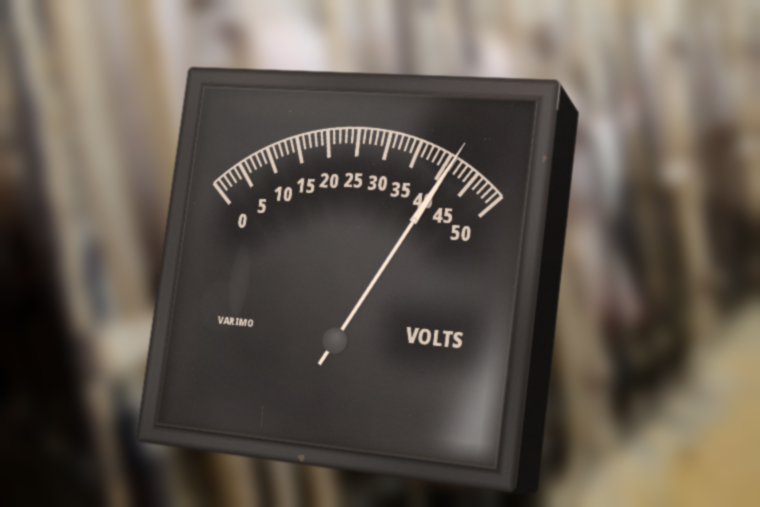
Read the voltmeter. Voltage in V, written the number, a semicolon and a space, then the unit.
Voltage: 41; V
